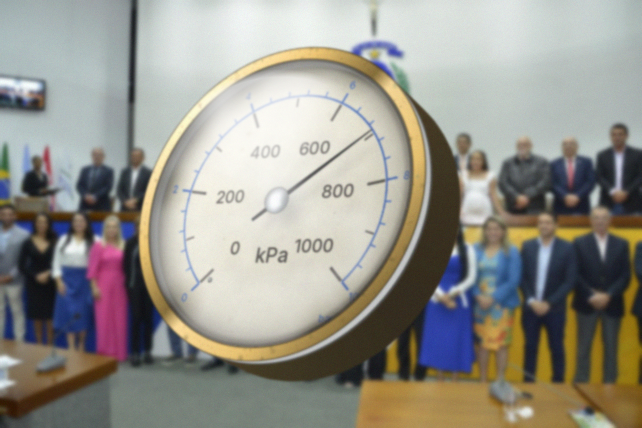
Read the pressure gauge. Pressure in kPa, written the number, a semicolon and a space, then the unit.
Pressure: 700; kPa
